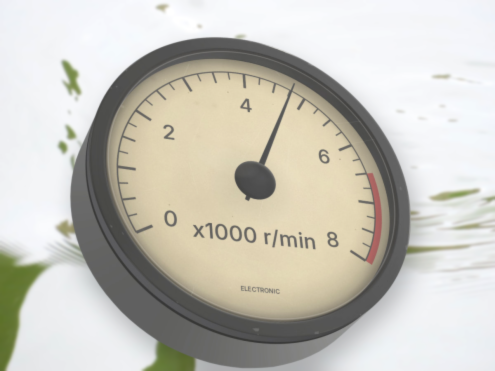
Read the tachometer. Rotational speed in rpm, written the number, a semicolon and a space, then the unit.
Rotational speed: 4750; rpm
